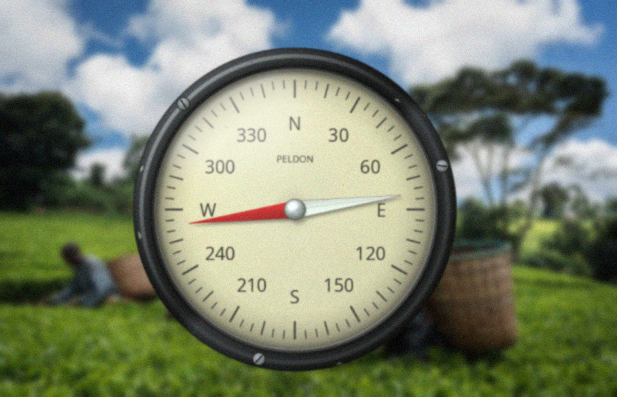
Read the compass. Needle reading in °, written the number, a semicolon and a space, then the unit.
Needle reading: 262.5; °
